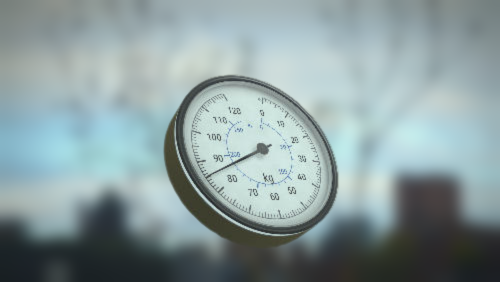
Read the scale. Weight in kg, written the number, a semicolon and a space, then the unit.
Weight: 85; kg
